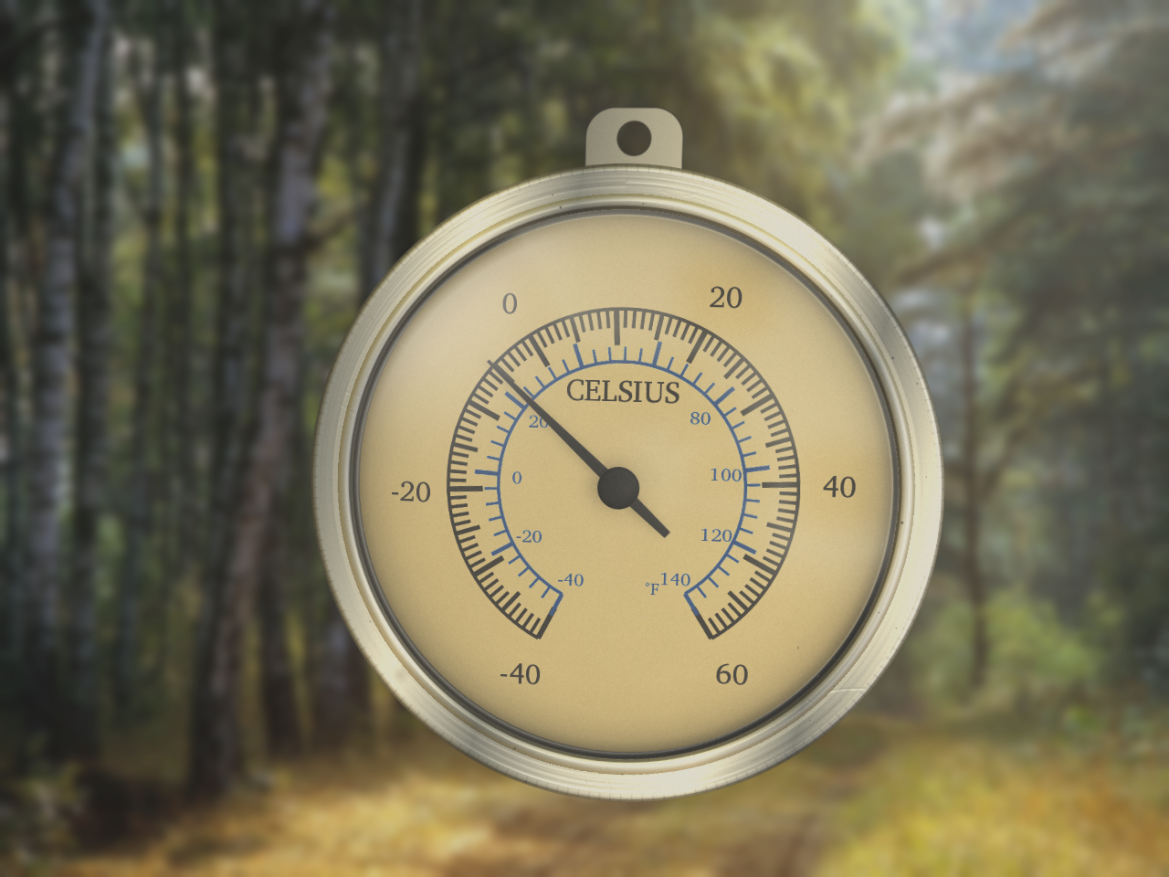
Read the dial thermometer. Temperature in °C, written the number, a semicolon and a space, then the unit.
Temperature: -5; °C
